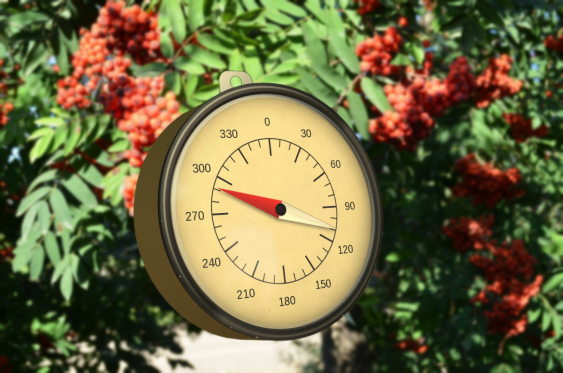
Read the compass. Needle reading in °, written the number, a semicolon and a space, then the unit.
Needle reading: 290; °
